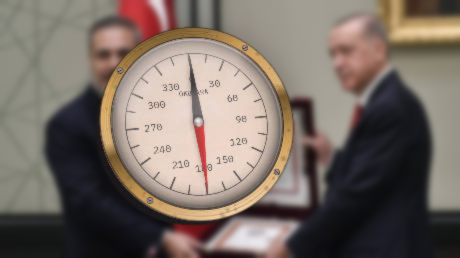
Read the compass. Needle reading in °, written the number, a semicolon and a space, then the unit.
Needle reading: 180; °
